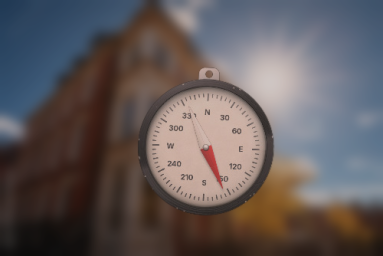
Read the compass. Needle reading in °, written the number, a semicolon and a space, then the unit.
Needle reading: 155; °
